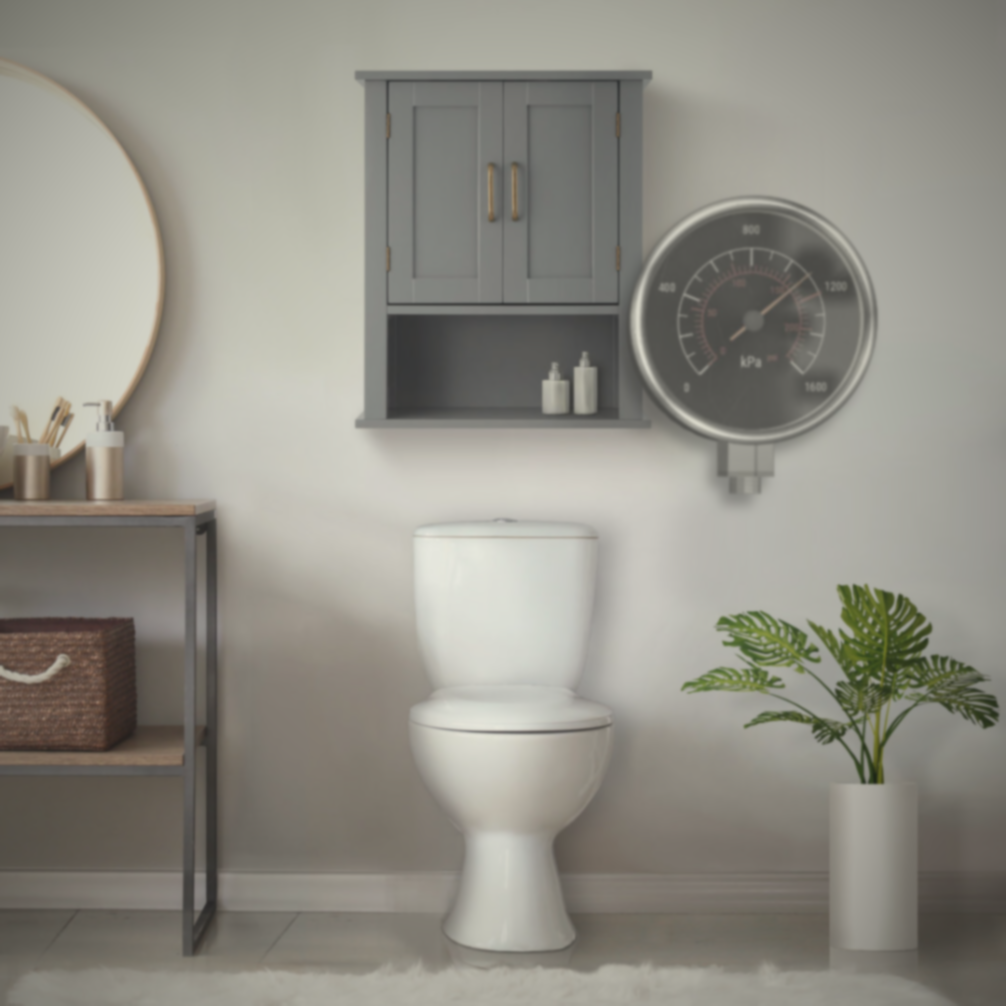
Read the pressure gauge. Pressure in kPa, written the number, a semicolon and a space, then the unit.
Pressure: 1100; kPa
